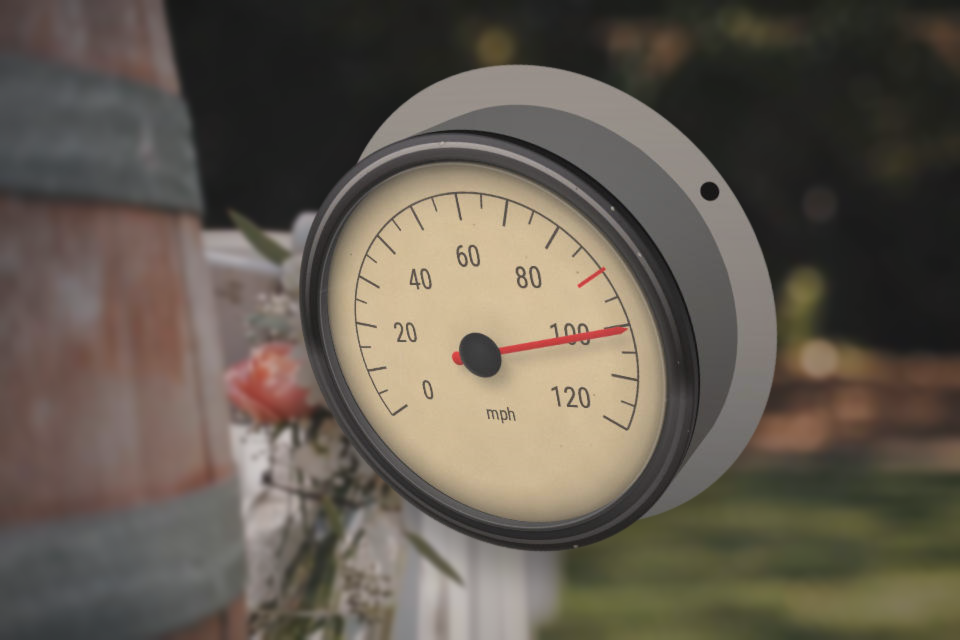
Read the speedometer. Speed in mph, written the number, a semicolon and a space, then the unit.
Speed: 100; mph
